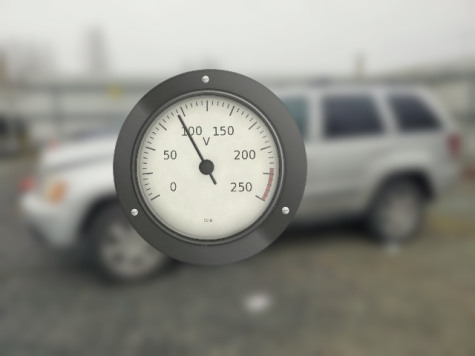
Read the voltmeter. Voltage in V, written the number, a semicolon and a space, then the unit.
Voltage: 95; V
